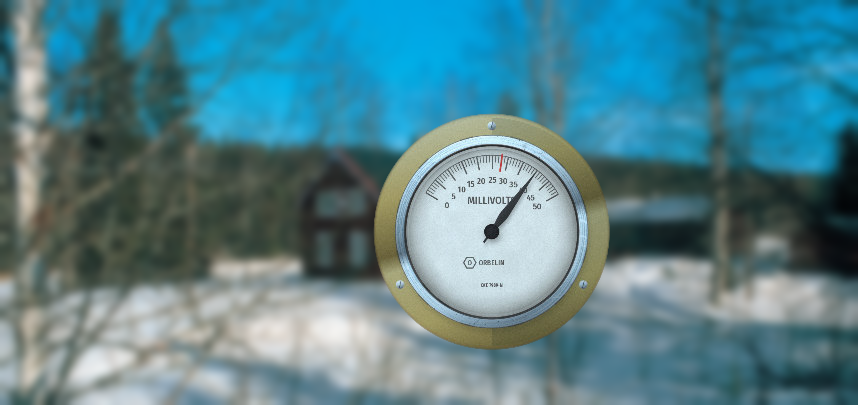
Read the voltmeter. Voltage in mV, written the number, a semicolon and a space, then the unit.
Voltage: 40; mV
